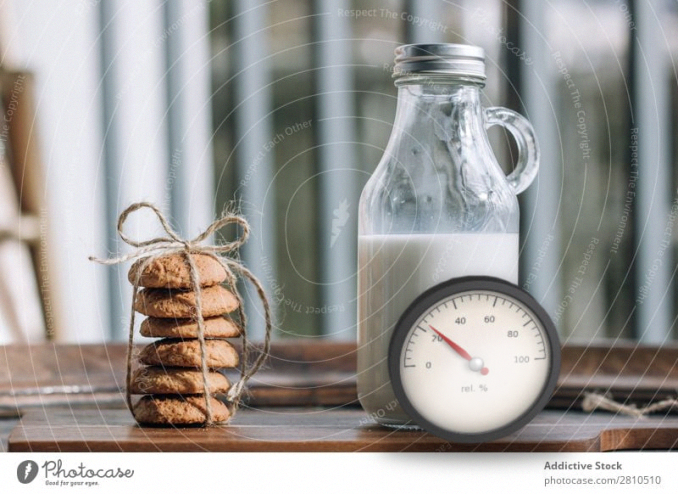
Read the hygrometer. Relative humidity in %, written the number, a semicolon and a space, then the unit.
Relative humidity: 24; %
